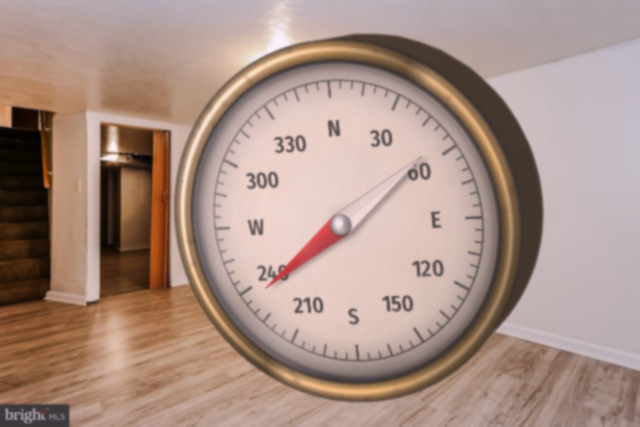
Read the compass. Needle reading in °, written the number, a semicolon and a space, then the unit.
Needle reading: 235; °
